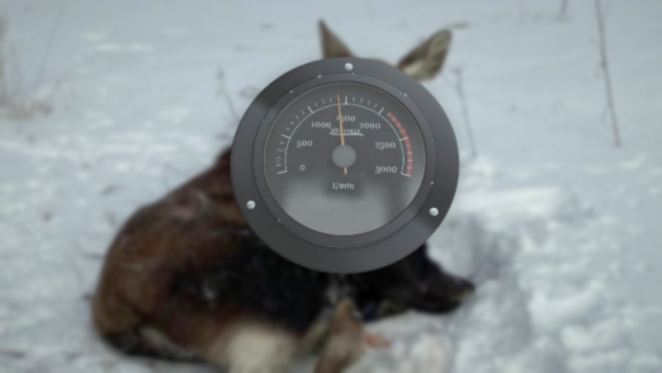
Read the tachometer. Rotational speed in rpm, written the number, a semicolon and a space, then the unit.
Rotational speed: 1400; rpm
